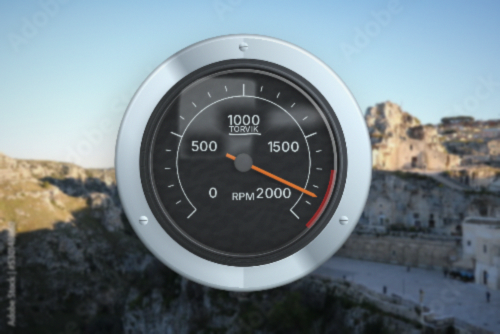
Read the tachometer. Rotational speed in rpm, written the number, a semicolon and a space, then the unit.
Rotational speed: 1850; rpm
